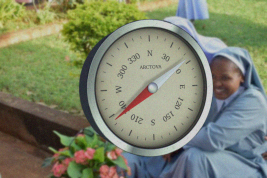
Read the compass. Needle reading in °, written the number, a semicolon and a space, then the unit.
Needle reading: 235; °
